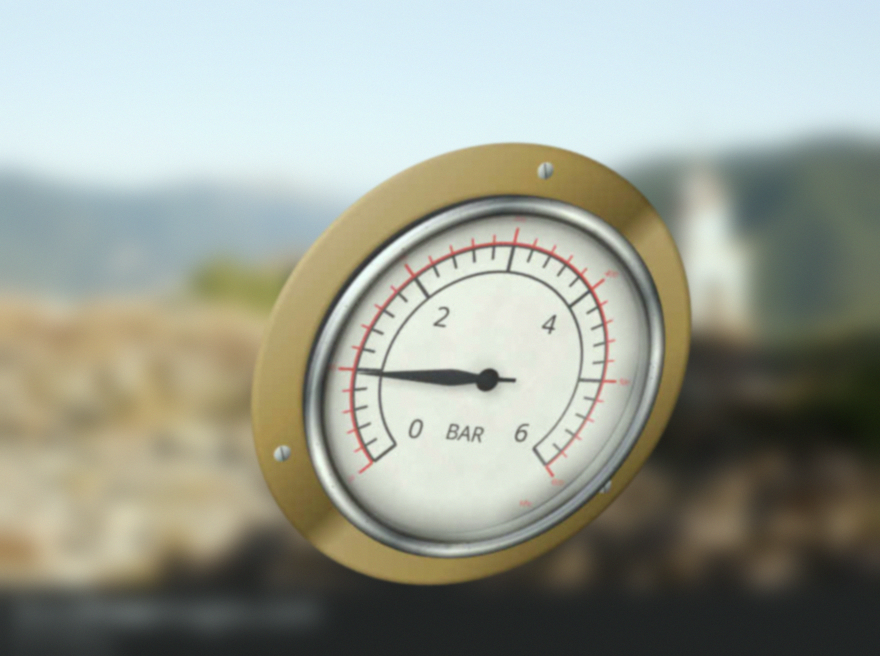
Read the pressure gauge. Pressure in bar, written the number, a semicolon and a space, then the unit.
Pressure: 1; bar
